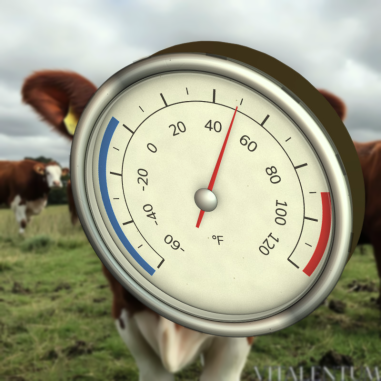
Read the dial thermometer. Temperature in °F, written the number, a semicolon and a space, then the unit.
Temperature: 50; °F
